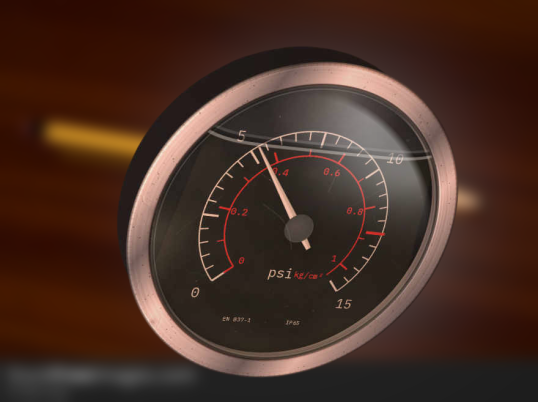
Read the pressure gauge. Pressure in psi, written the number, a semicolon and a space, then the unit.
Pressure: 5.25; psi
